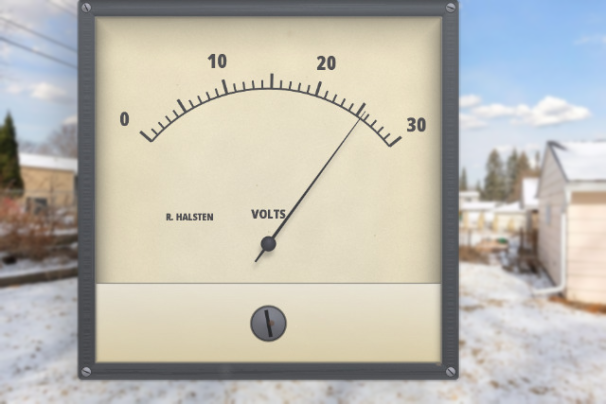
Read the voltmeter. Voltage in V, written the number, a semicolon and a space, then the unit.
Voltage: 25.5; V
